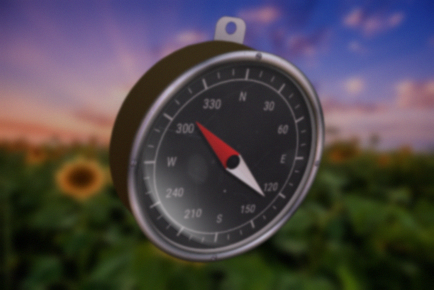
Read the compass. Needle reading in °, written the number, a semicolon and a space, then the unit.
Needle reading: 310; °
